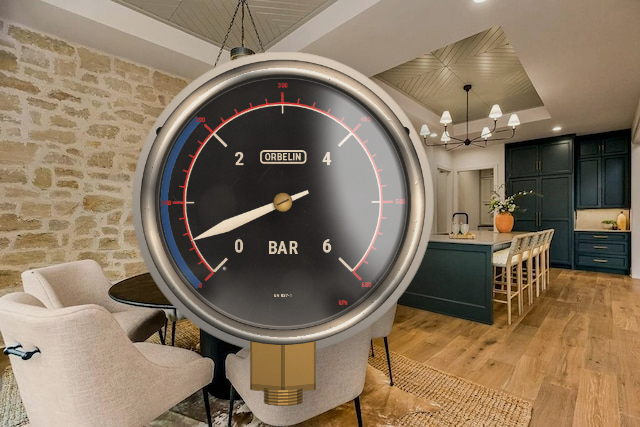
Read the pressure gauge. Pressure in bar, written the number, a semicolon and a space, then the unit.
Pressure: 0.5; bar
